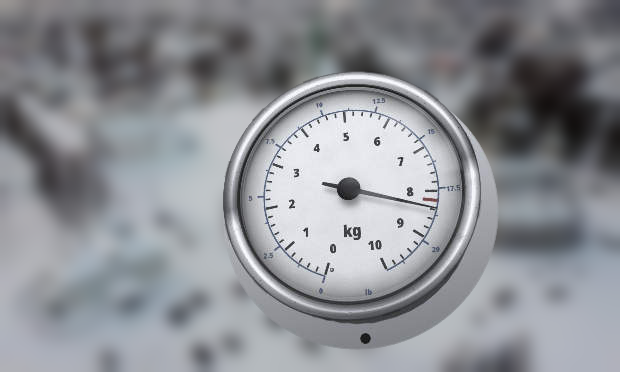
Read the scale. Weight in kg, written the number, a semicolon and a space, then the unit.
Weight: 8.4; kg
